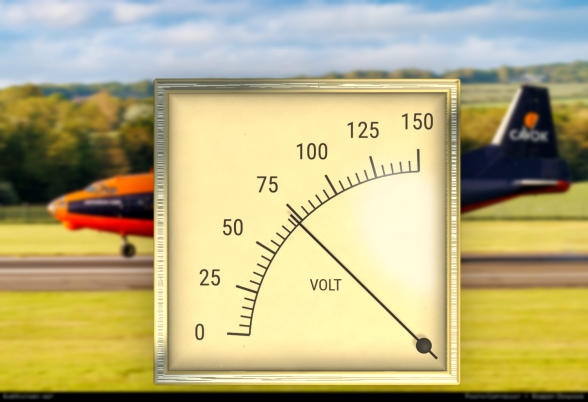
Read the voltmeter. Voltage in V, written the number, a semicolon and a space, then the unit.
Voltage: 72.5; V
